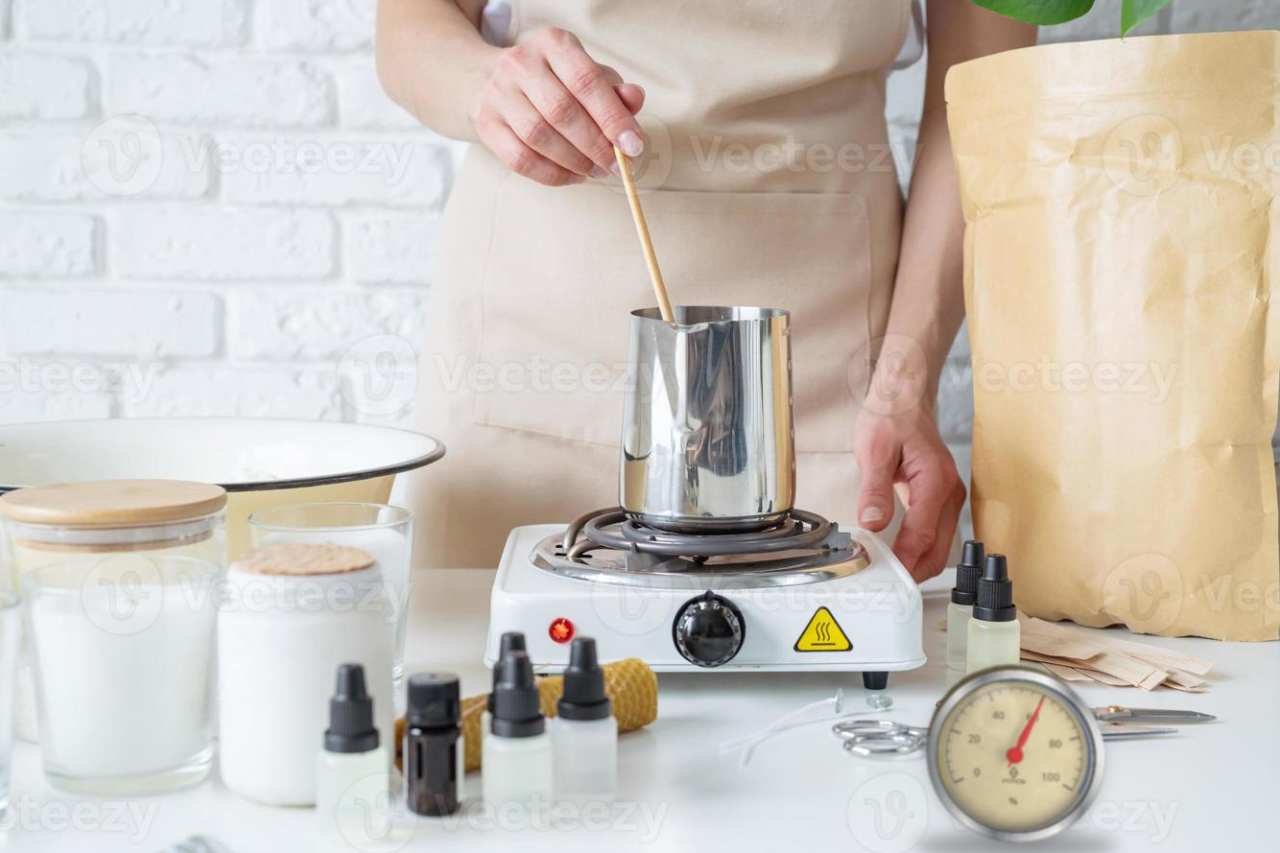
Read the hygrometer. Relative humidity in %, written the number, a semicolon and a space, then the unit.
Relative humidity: 60; %
